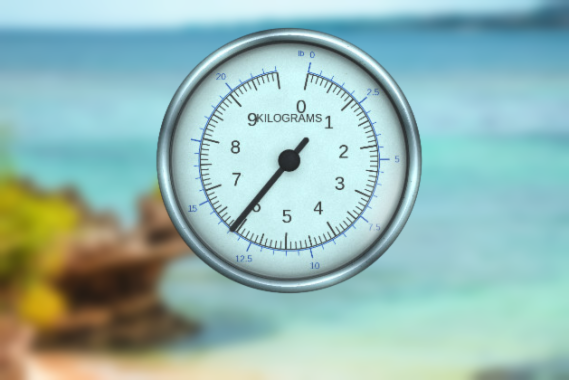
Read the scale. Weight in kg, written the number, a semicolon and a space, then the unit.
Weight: 6.1; kg
